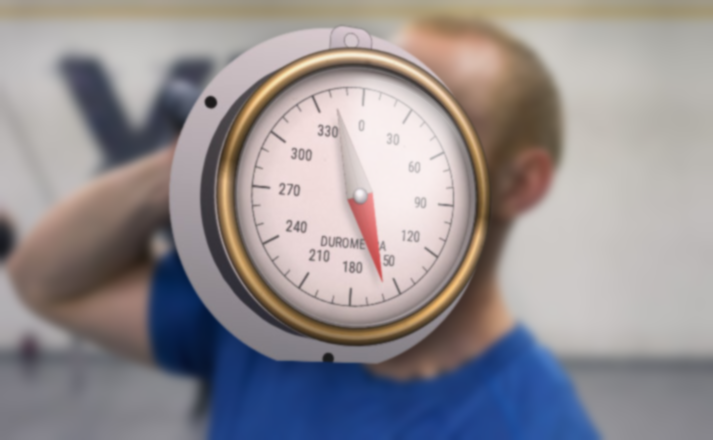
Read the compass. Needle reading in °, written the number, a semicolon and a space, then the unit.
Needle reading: 160; °
